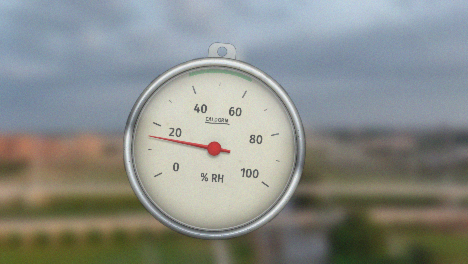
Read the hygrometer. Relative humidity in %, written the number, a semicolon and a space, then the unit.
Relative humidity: 15; %
